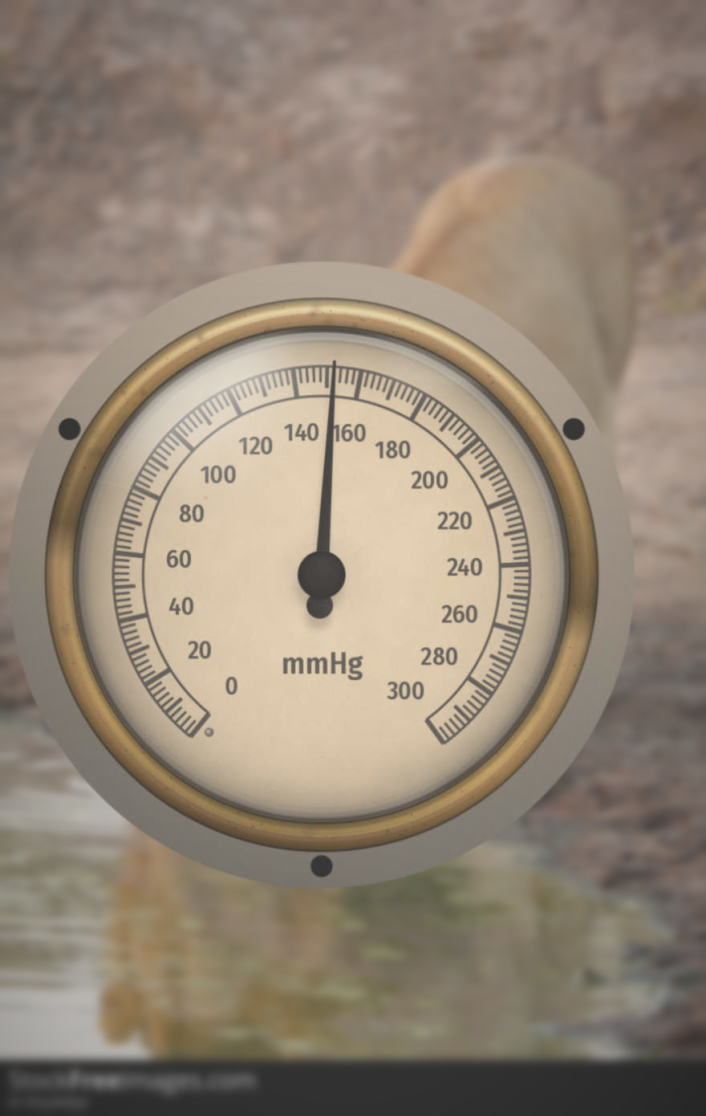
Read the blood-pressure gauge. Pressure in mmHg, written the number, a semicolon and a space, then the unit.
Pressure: 152; mmHg
